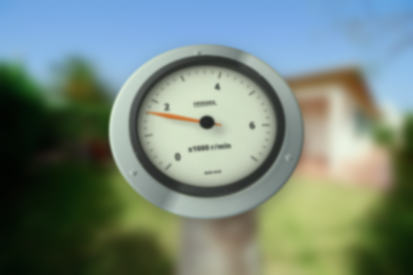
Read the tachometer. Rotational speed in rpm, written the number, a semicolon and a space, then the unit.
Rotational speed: 1600; rpm
